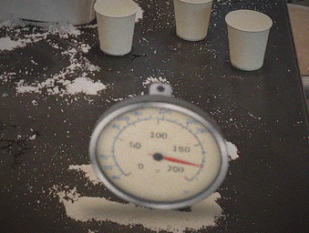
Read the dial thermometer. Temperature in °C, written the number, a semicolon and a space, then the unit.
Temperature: 175; °C
